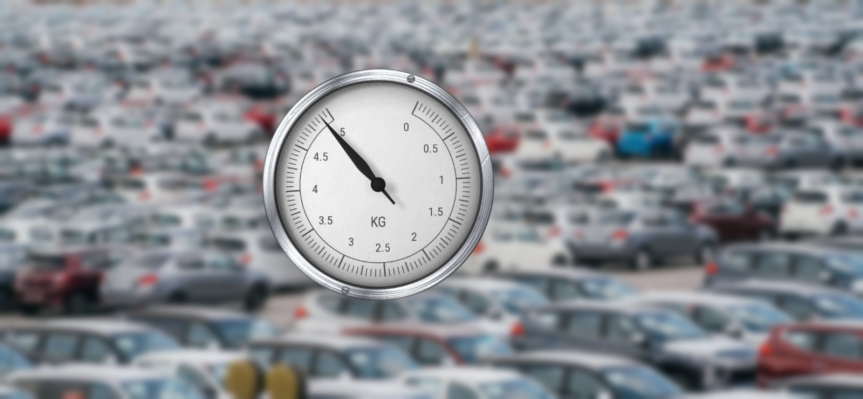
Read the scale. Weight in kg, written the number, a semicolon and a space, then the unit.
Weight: 4.9; kg
